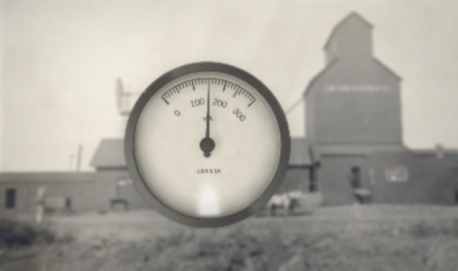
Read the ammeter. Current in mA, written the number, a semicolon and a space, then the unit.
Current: 150; mA
